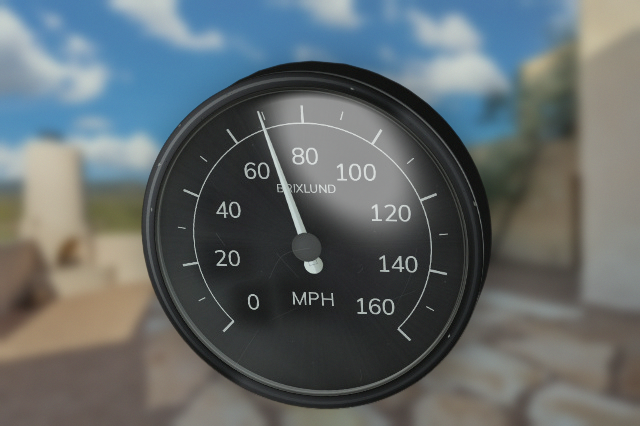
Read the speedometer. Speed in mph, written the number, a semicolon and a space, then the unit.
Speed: 70; mph
